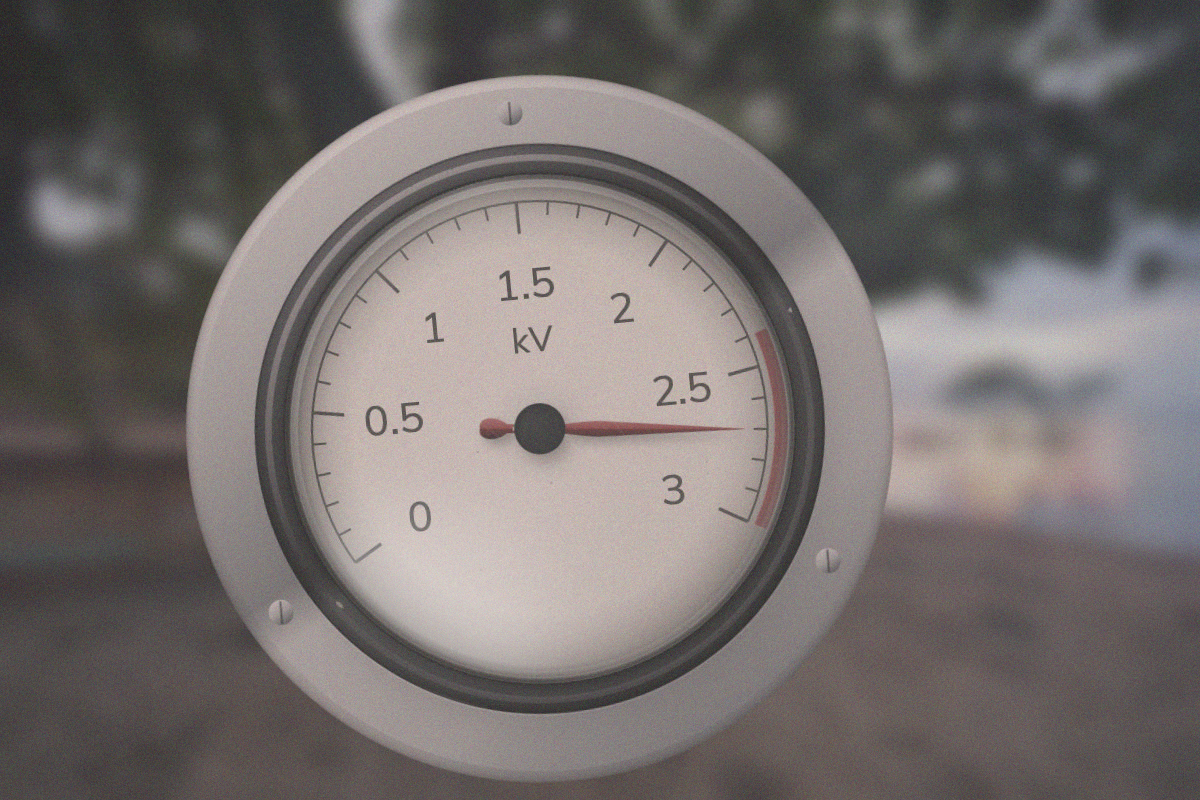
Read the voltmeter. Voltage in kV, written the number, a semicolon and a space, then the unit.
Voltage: 2.7; kV
